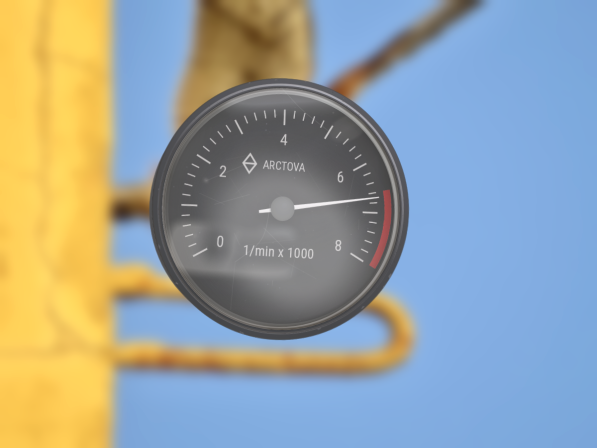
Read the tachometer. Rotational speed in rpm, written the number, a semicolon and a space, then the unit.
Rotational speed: 6700; rpm
